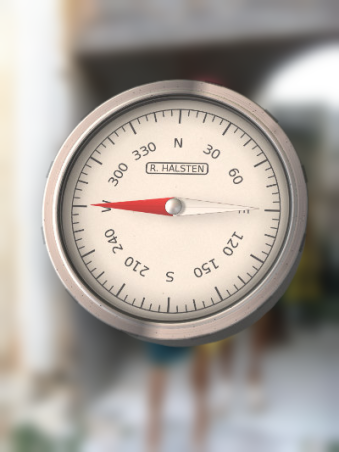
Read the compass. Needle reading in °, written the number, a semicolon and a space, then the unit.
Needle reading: 270; °
